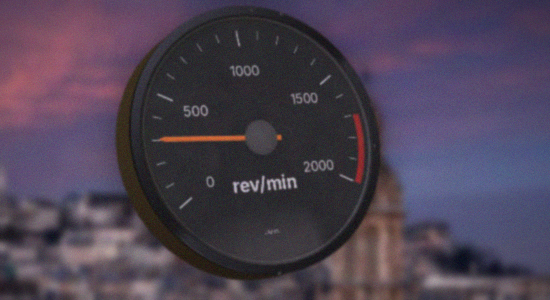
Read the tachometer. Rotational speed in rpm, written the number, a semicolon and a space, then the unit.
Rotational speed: 300; rpm
